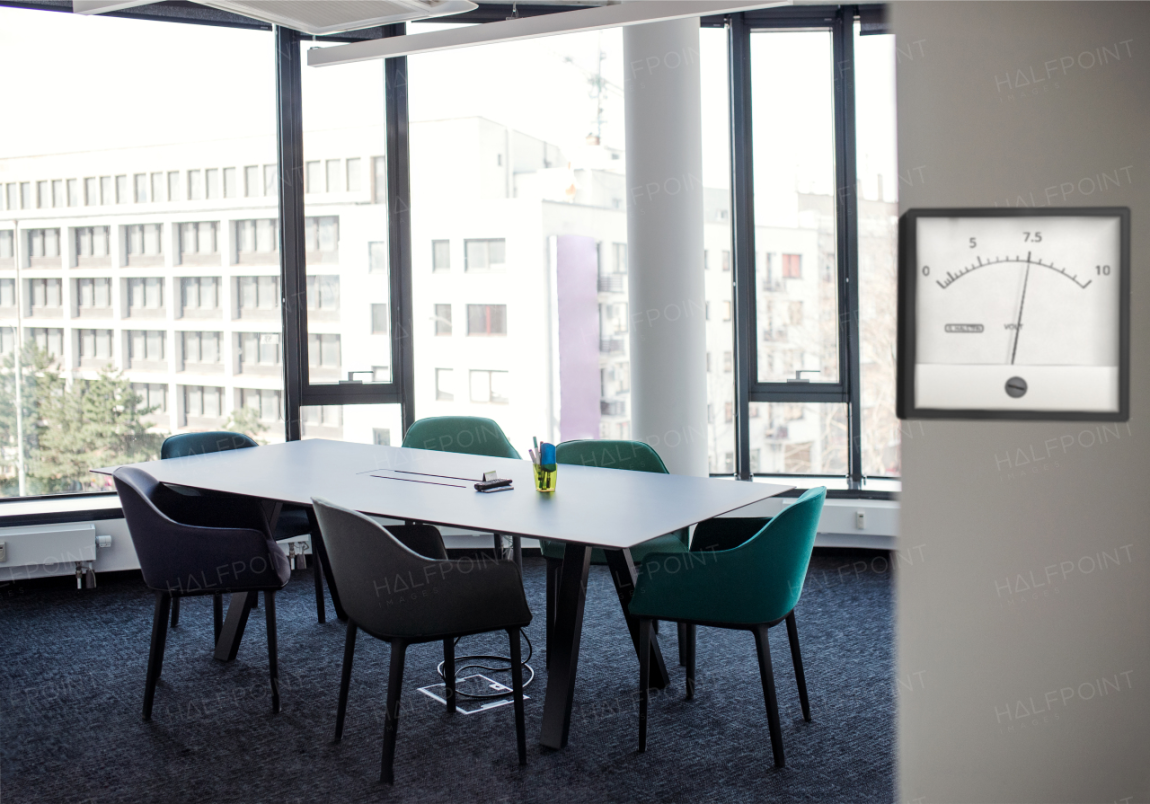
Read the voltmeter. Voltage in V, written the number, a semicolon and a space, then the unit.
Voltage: 7.5; V
